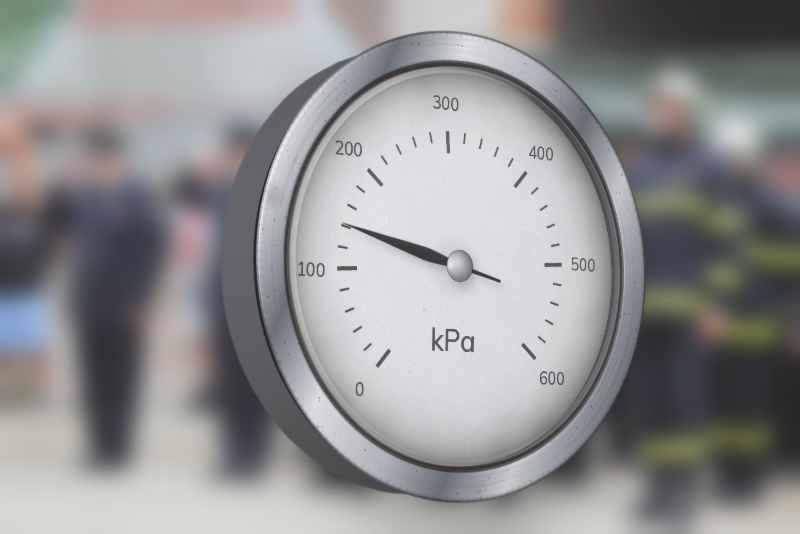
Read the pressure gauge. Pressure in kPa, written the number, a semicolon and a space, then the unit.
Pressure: 140; kPa
